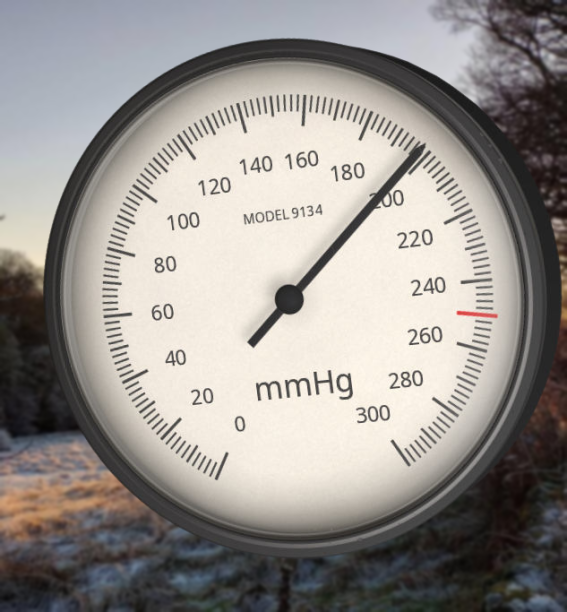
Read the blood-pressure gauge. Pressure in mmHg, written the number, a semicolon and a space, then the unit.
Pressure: 198; mmHg
